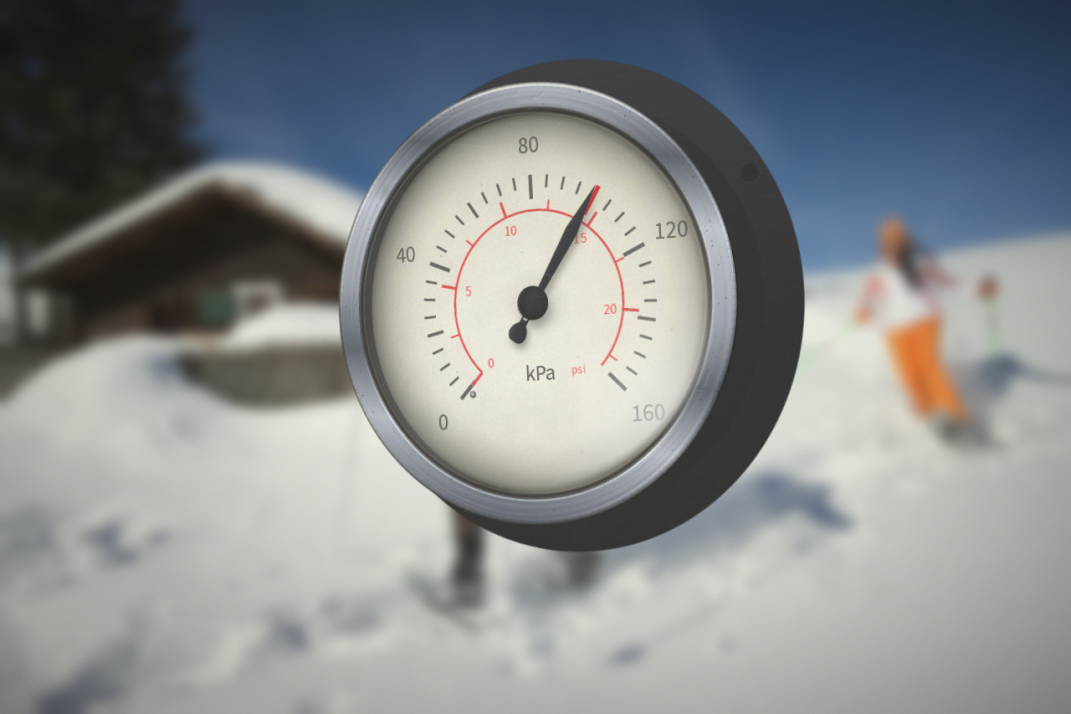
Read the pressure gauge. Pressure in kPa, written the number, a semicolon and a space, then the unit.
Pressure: 100; kPa
